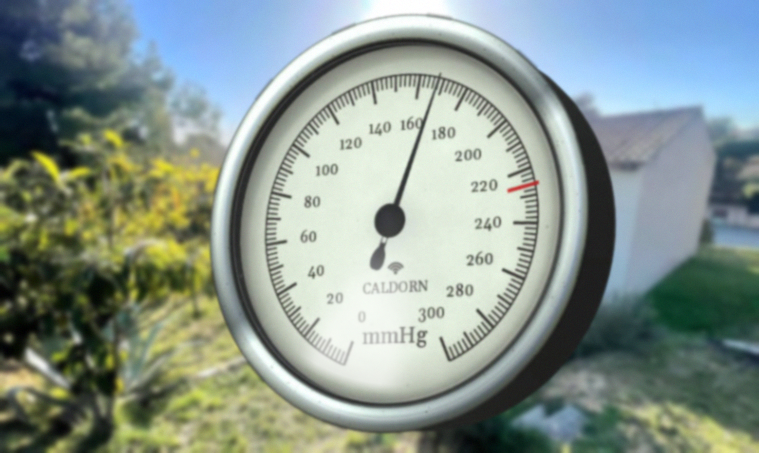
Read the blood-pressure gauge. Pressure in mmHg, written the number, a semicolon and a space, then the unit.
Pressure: 170; mmHg
